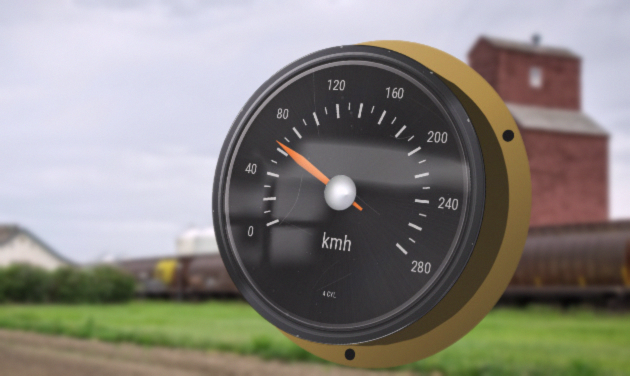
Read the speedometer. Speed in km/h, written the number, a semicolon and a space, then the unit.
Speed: 65; km/h
